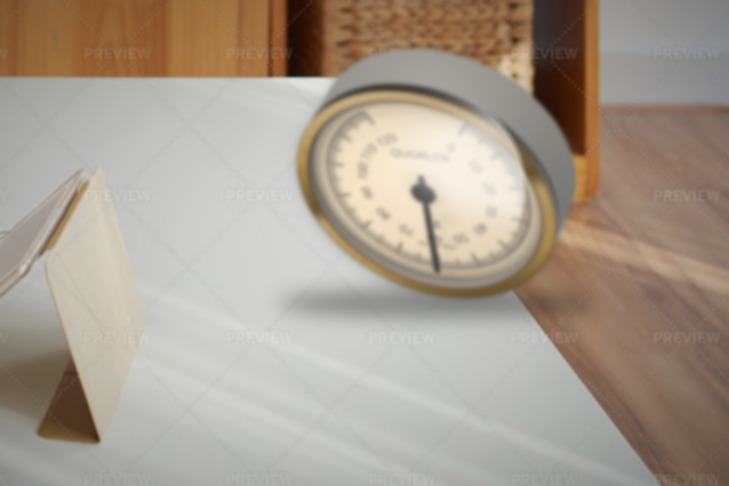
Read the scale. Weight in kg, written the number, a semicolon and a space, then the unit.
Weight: 60; kg
